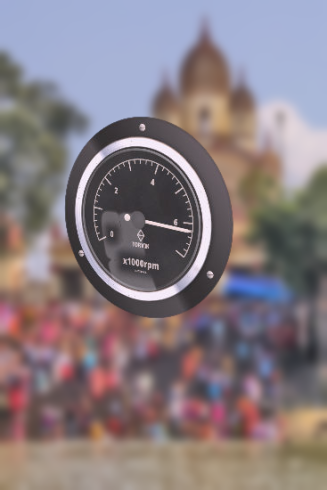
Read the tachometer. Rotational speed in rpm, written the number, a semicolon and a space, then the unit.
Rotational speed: 6200; rpm
